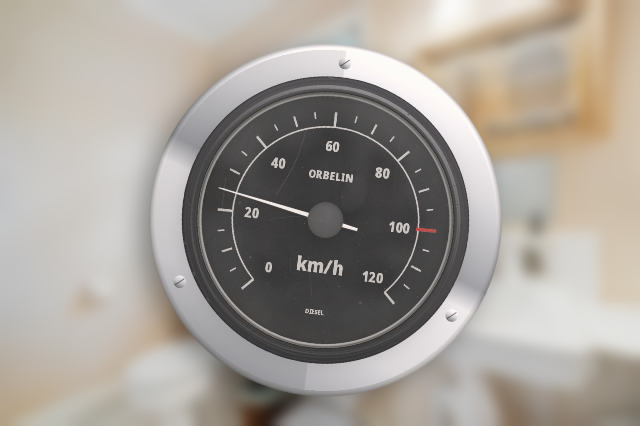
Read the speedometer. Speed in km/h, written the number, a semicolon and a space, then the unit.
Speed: 25; km/h
